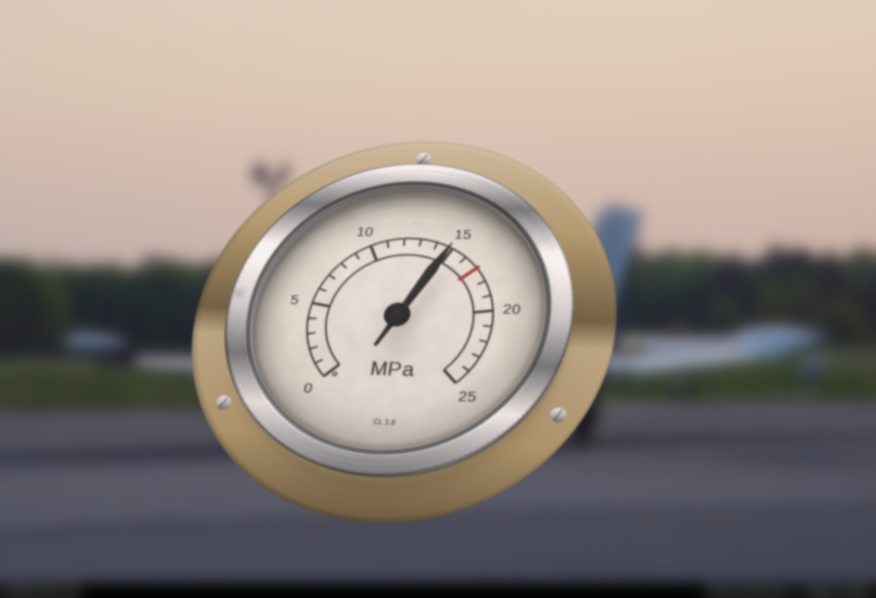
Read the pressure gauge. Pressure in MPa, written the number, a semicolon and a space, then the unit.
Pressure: 15; MPa
